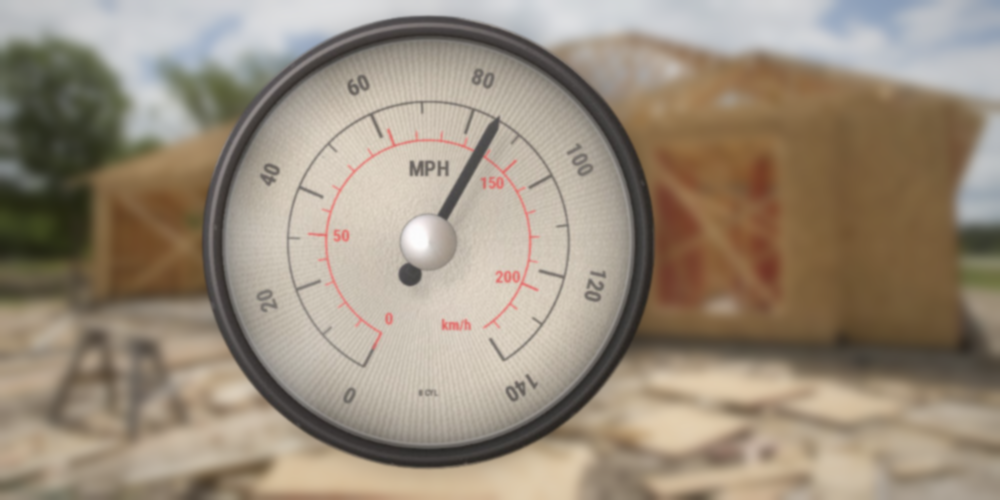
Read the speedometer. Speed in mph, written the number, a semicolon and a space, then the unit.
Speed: 85; mph
